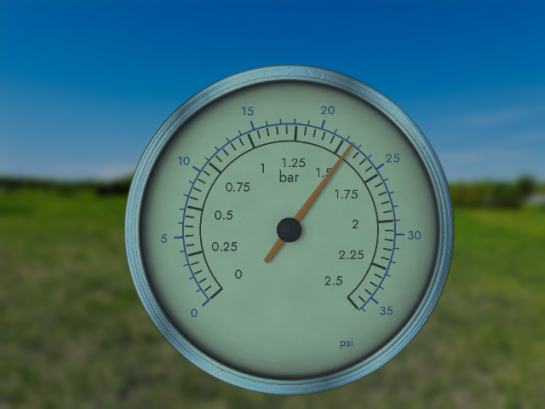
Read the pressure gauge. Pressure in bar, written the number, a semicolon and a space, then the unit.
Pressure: 1.55; bar
